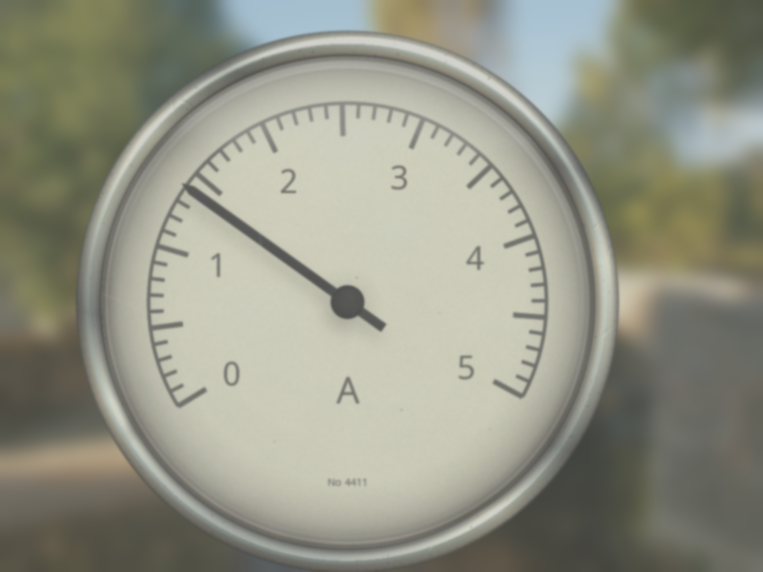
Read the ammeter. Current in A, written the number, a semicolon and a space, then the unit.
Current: 1.4; A
